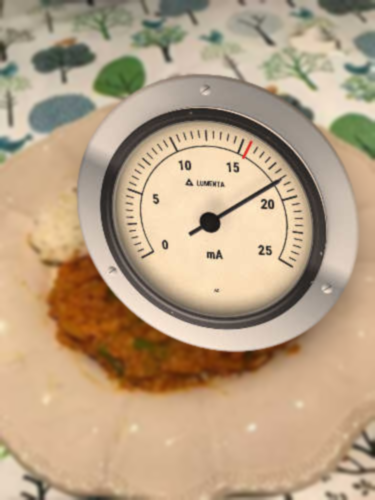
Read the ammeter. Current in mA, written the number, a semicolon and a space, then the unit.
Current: 18.5; mA
